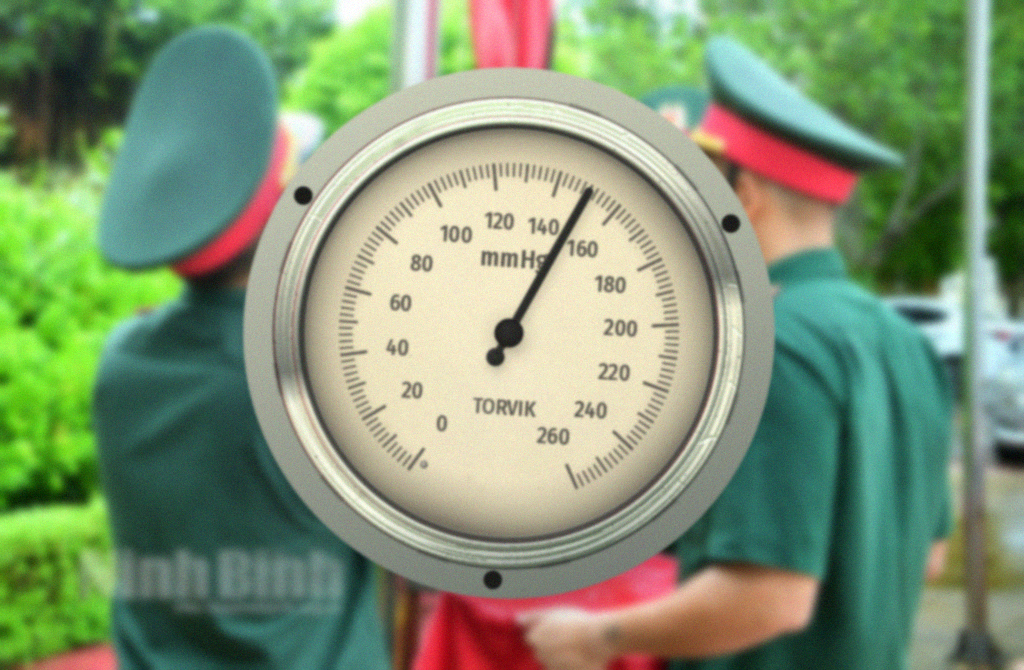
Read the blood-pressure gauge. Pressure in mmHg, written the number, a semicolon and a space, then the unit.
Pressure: 150; mmHg
